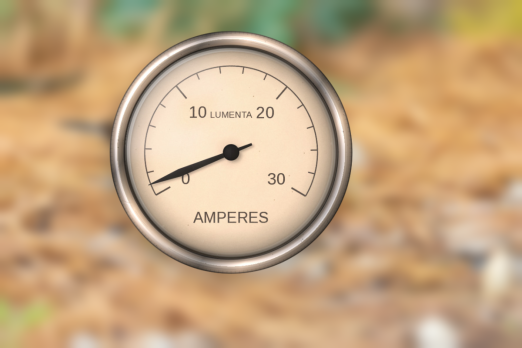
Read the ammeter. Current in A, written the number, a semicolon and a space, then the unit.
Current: 1; A
